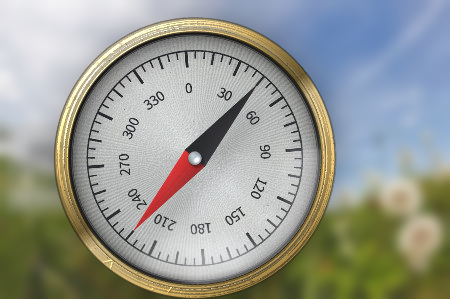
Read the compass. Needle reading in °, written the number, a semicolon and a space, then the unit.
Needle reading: 225; °
